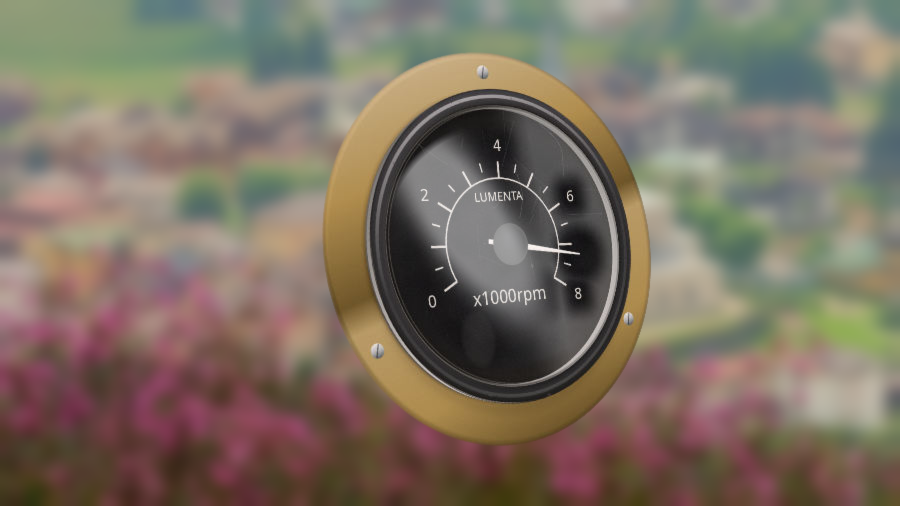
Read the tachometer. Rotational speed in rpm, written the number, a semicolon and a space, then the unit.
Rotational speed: 7250; rpm
